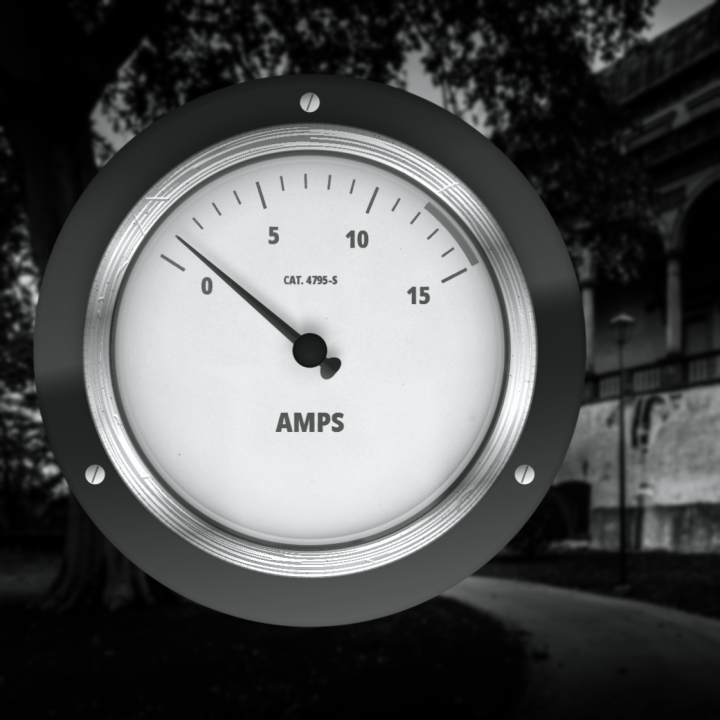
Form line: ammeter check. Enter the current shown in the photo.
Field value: 1 A
